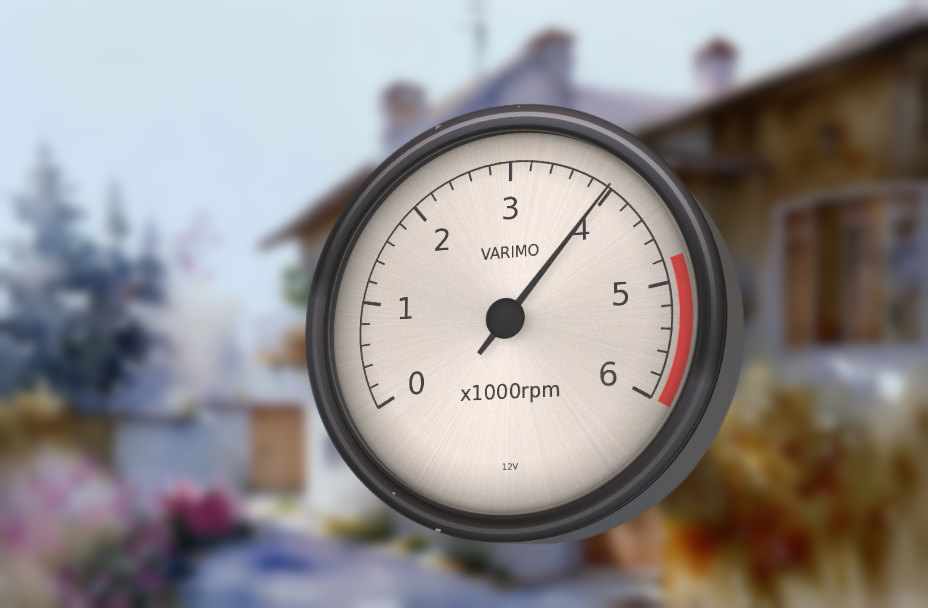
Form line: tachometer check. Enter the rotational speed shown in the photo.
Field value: 4000 rpm
